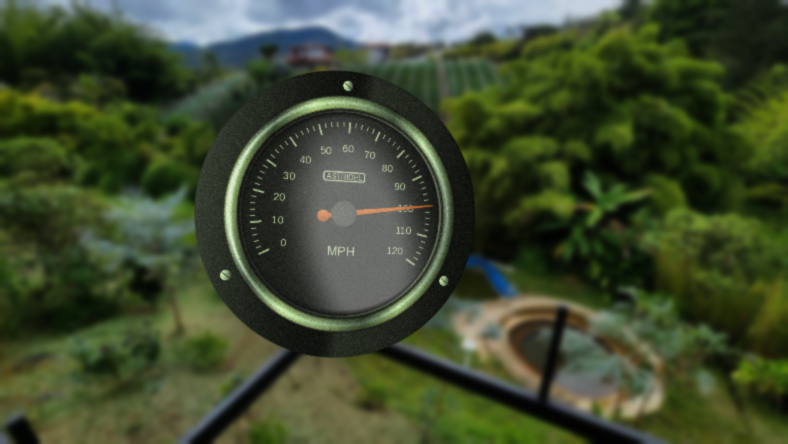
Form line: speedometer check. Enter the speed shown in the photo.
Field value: 100 mph
